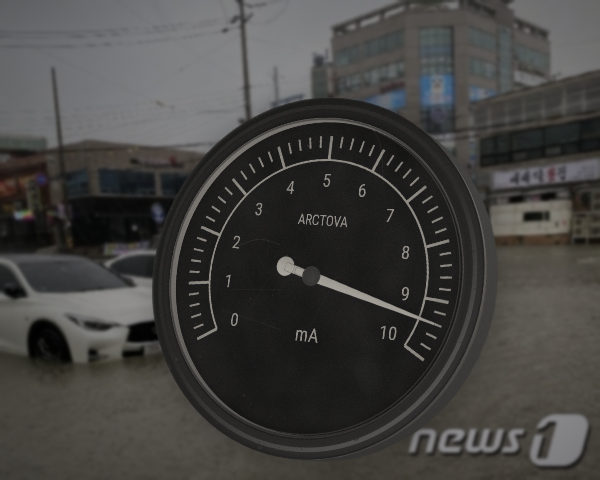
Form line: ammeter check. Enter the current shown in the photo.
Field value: 9.4 mA
